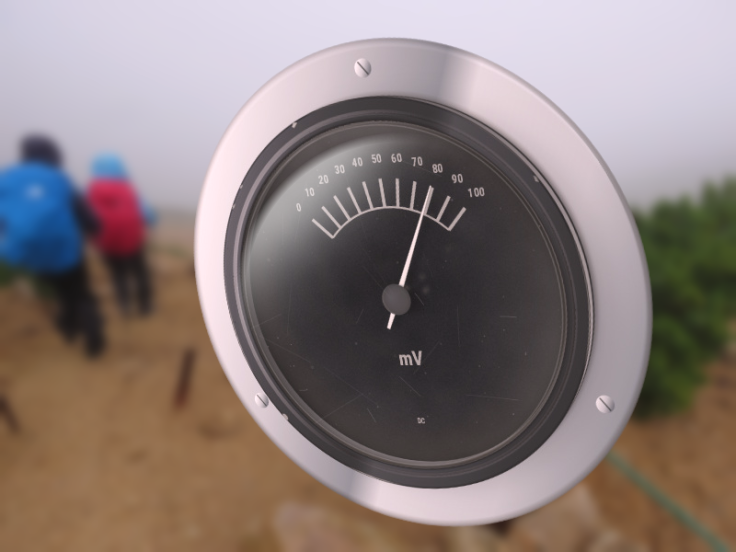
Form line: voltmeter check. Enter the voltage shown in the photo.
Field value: 80 mV
